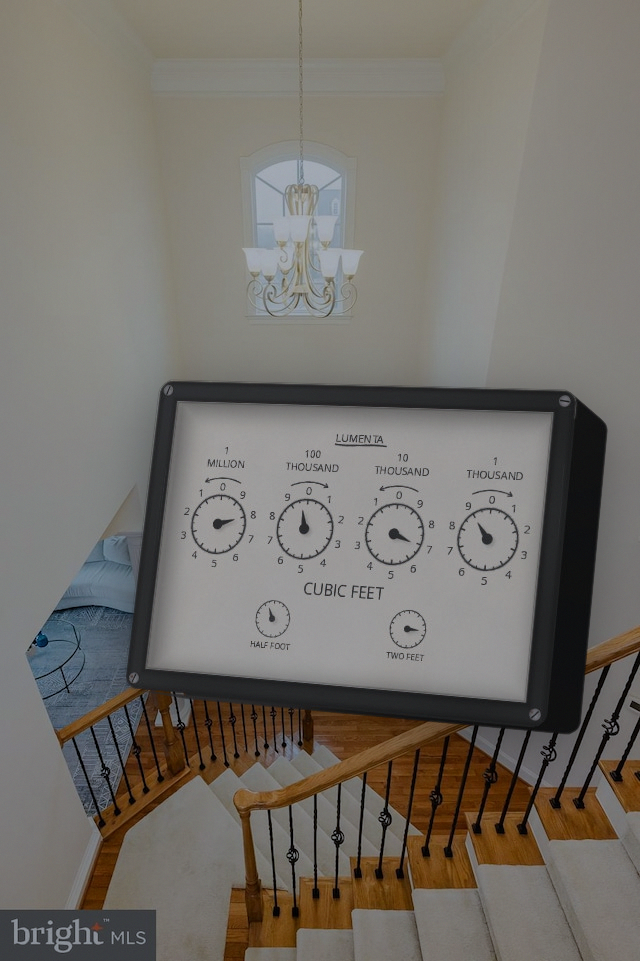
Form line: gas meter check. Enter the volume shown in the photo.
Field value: 796900 ft³
